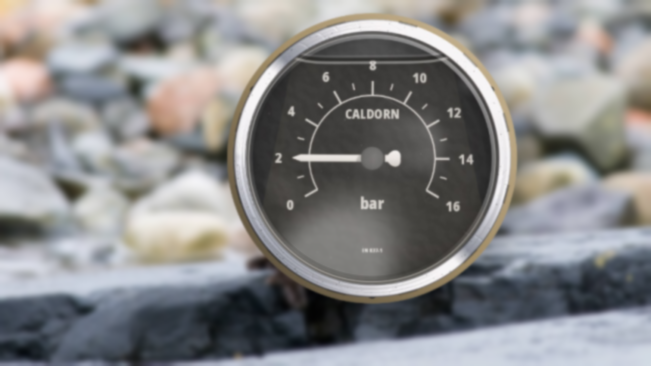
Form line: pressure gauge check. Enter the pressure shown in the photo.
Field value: 2 bar
